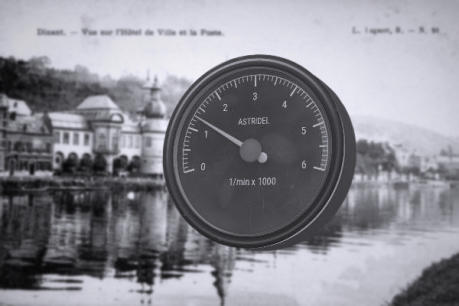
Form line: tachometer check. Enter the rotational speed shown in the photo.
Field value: 1300 rpm
